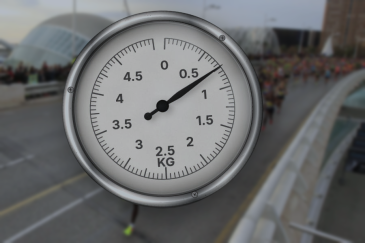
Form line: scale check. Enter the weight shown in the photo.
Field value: 0.75 kg
